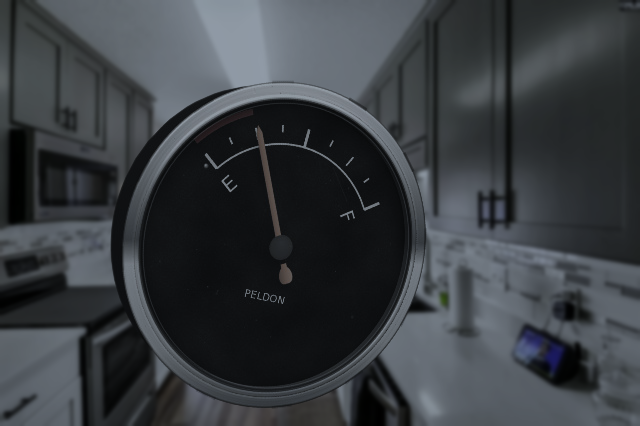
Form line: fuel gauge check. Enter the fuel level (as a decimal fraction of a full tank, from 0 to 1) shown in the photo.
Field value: 0.25
